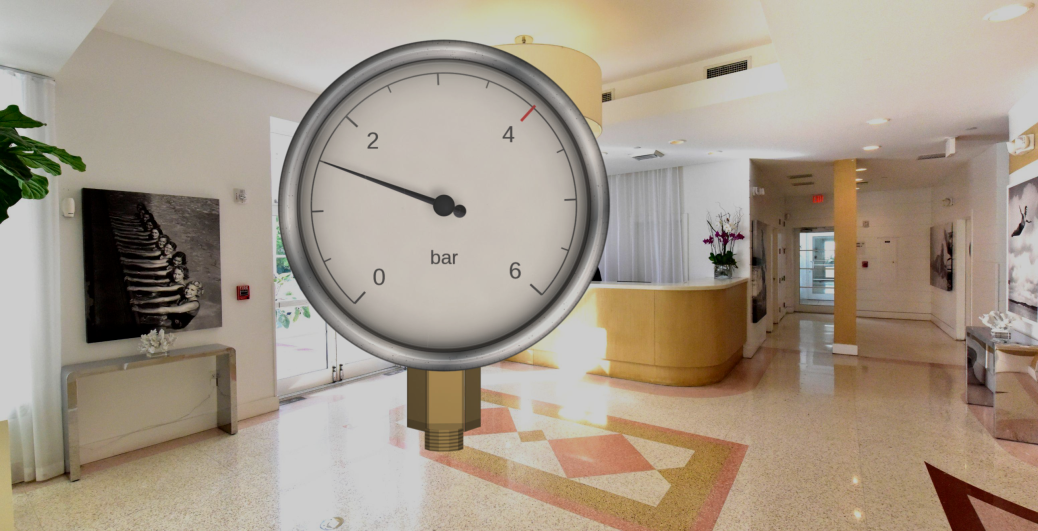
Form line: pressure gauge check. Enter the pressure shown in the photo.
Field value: 1.5 bar
